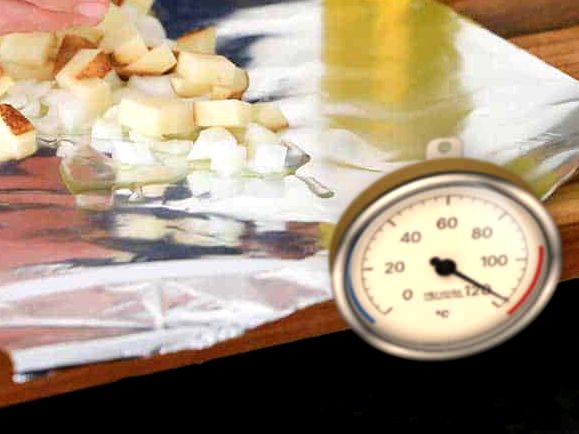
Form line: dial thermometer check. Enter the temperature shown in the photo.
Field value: 116 °C
